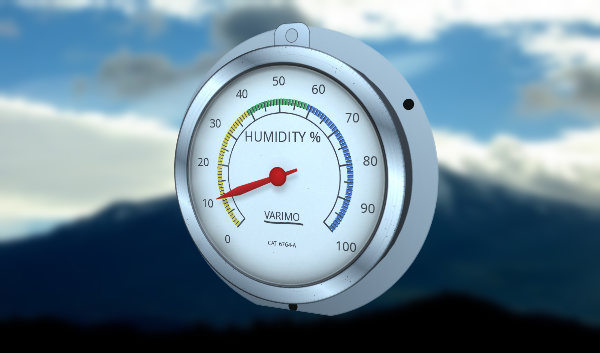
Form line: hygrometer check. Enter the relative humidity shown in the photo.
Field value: 10 %
